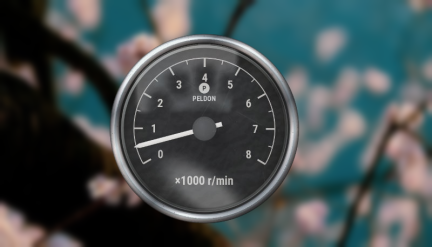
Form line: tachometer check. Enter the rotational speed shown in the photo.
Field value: 500 rpm
